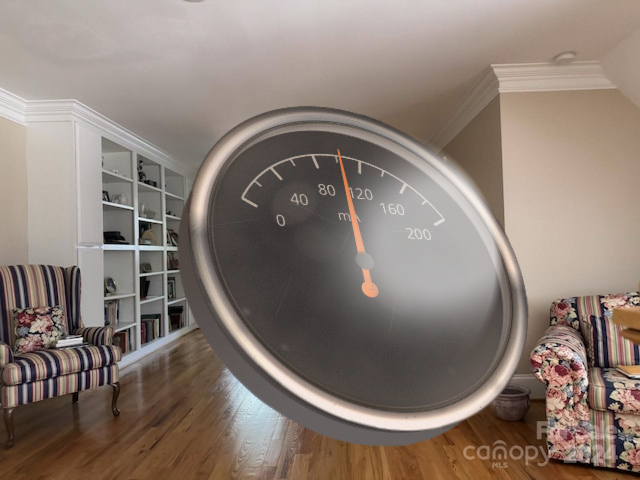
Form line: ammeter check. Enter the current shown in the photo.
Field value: 100 mA
